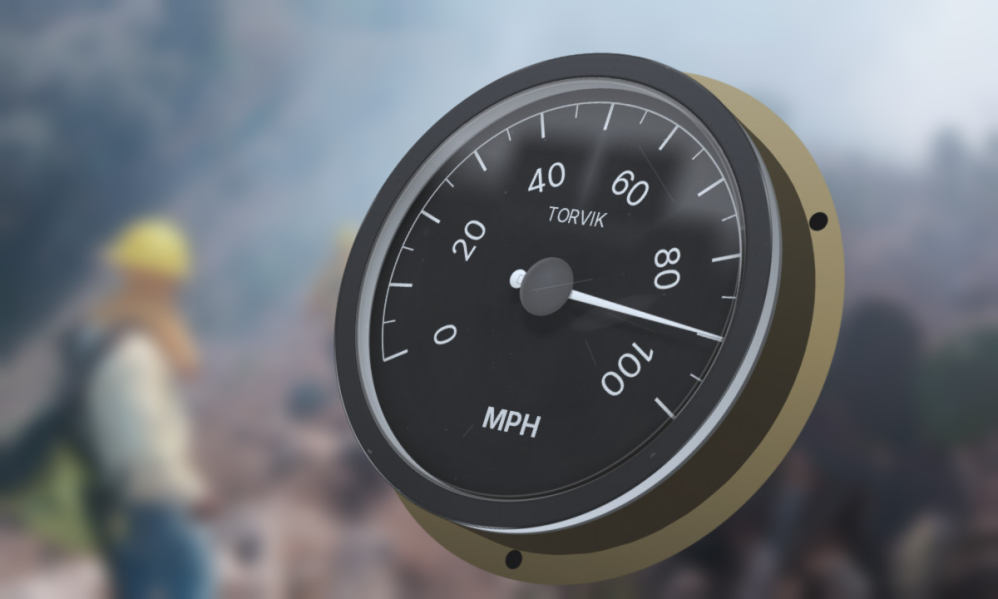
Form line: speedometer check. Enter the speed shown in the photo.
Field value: 90 mph
